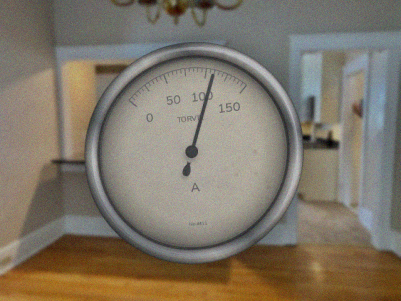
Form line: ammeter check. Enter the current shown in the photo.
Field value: 110 A
